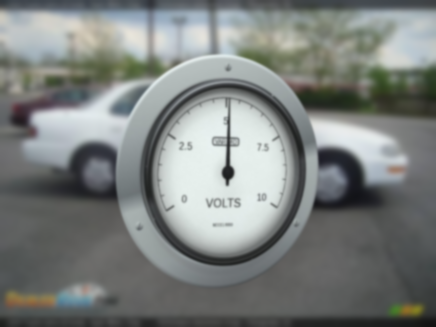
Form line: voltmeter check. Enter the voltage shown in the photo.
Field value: 5 V
